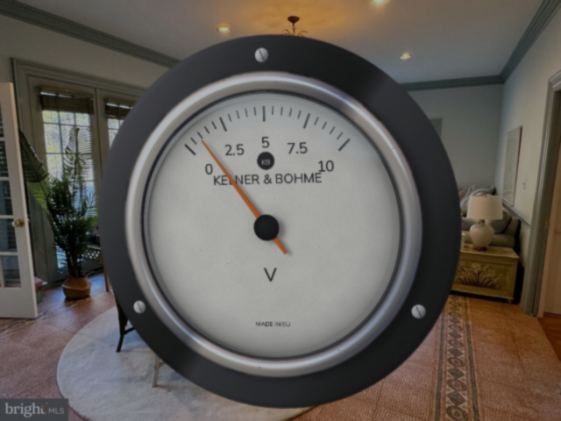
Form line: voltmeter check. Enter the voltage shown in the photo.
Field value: 1 V
